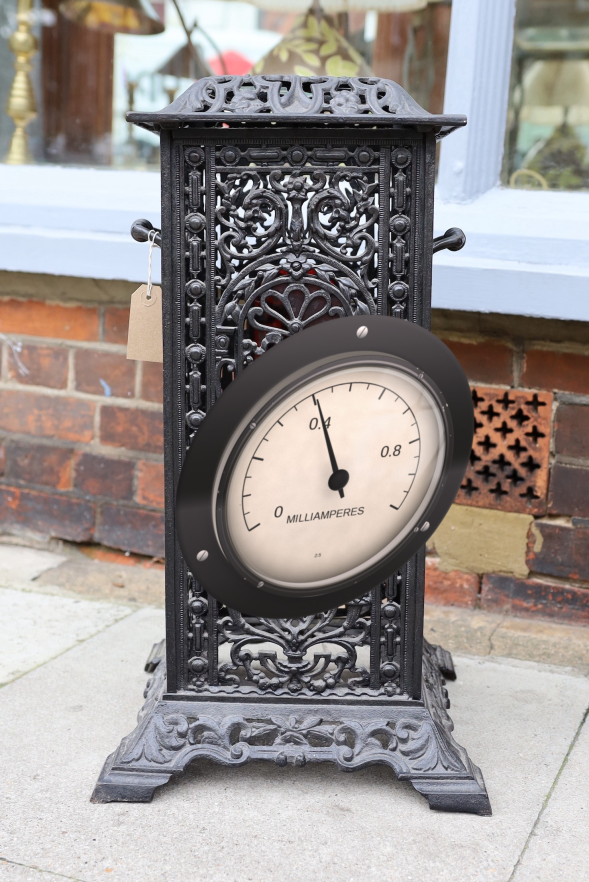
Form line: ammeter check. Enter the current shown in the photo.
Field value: 0.4 mA
